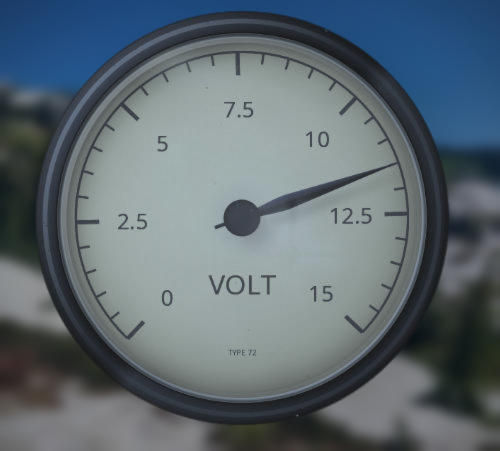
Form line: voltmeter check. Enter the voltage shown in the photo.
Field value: 11.5 V
